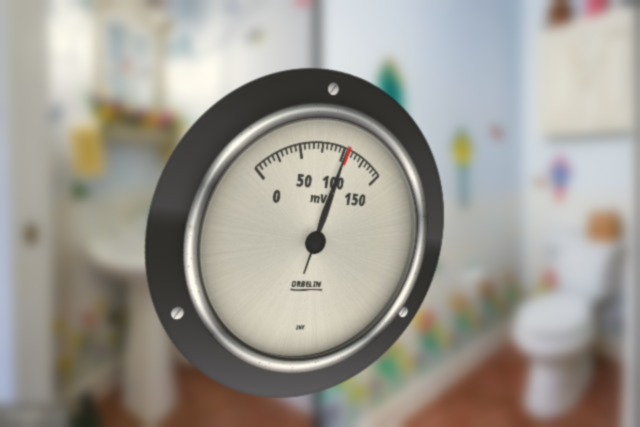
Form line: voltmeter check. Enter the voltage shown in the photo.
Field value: 100 mV
